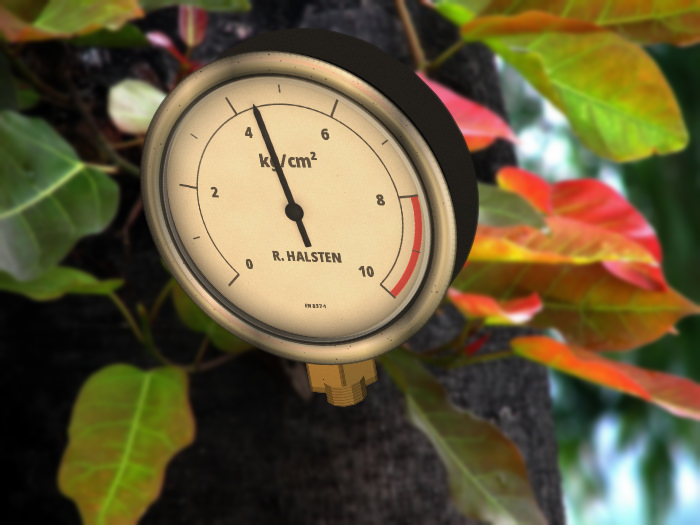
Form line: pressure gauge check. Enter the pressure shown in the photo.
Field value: 4.5 kg/cm²
